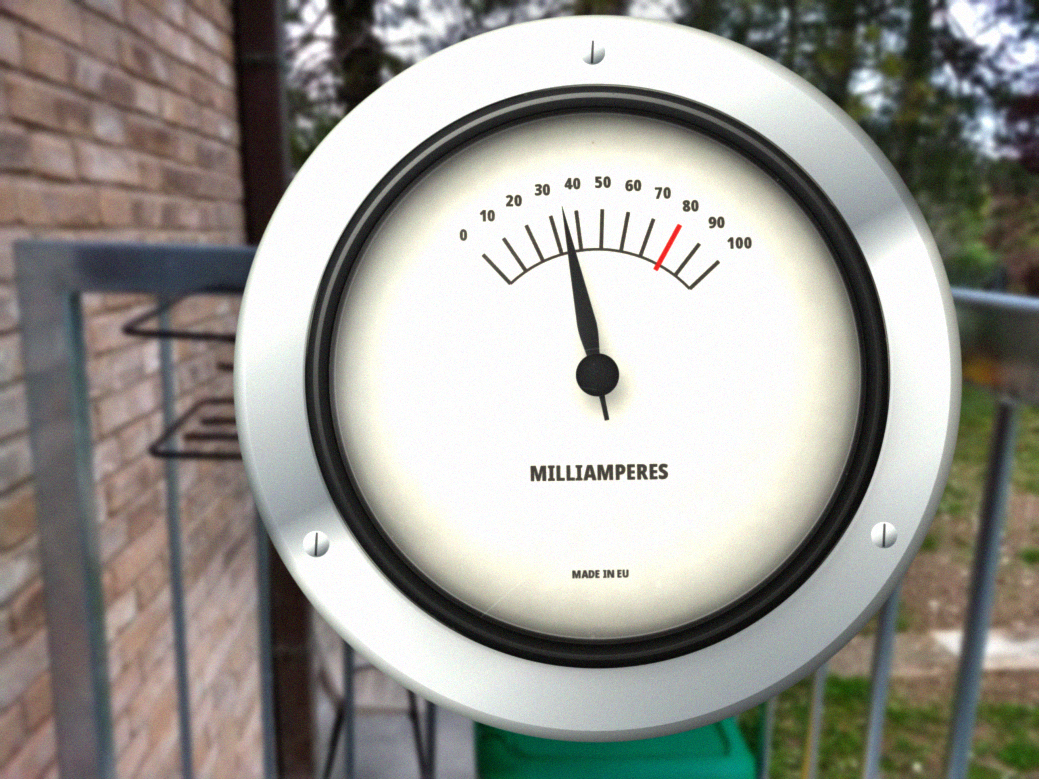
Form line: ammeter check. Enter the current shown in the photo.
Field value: 35 mA
